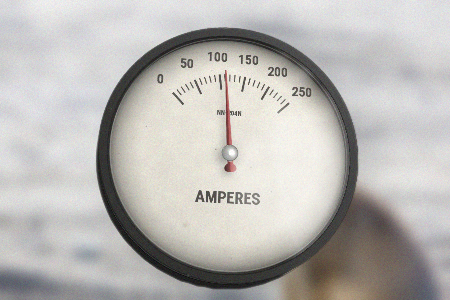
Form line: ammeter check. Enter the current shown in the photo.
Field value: 110 A
